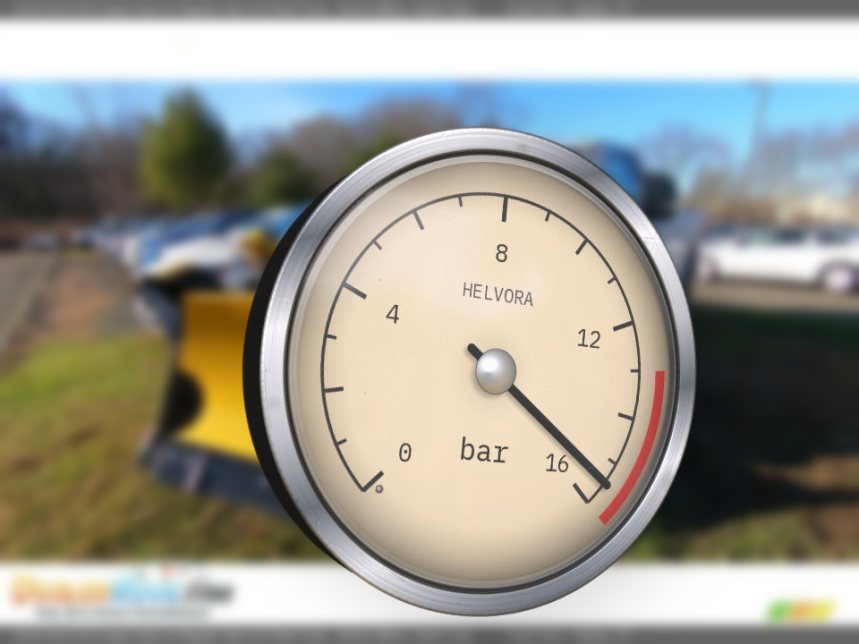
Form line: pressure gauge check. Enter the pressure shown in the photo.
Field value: 15.5 bar
